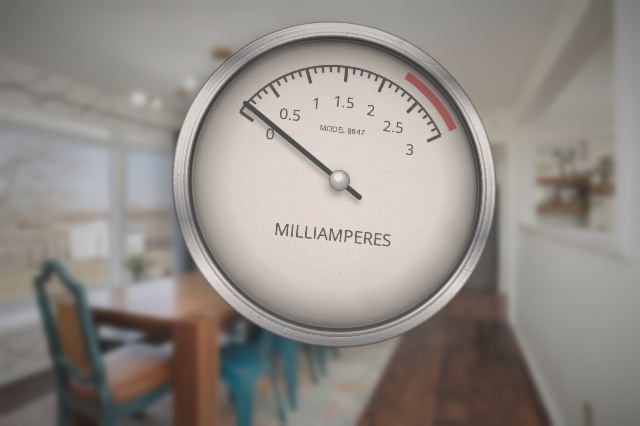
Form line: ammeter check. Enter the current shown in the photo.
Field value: 0.1 mA
